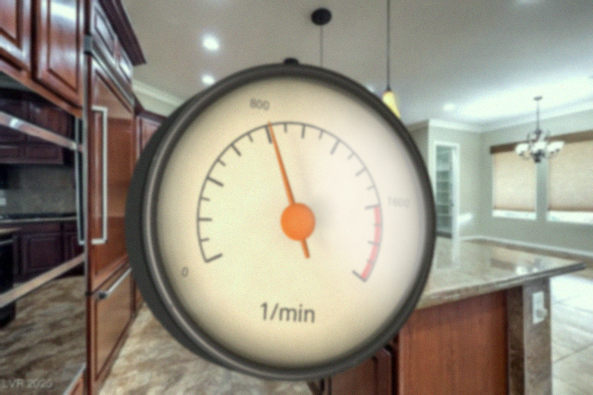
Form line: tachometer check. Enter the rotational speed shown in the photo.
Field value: 800 rpm
